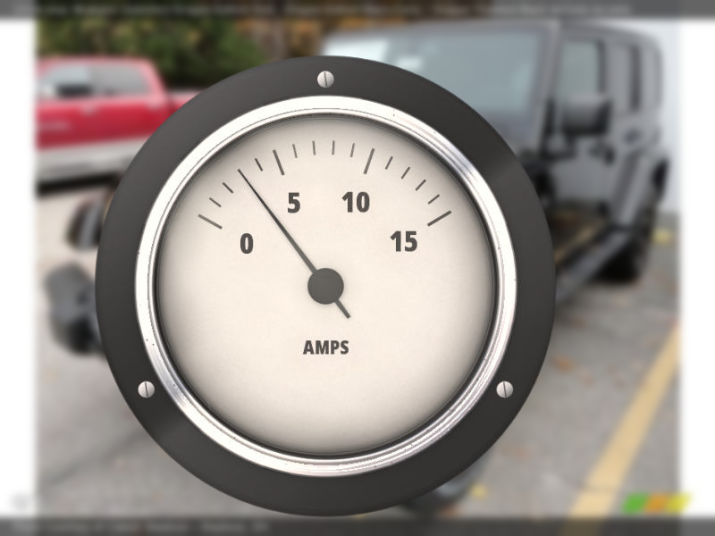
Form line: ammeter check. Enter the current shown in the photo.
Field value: 3 A
